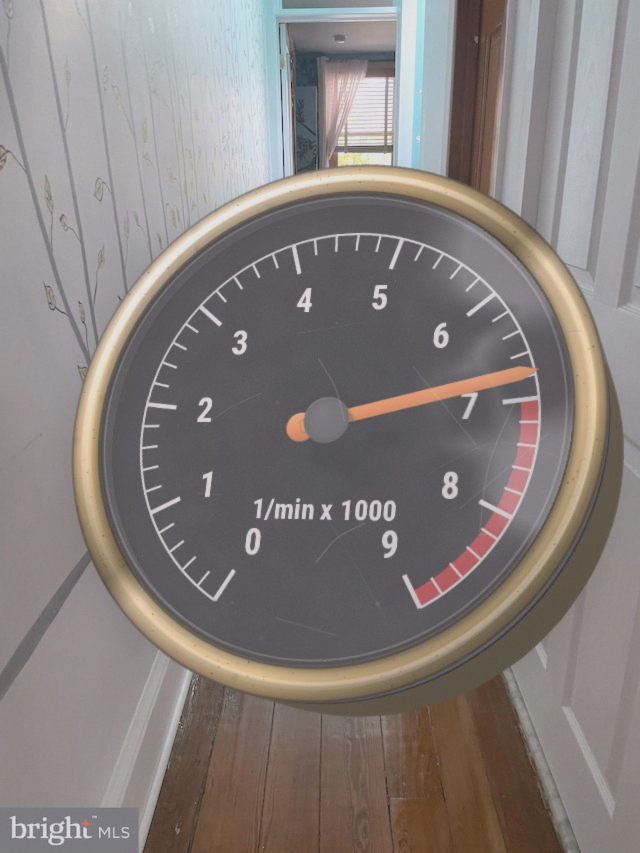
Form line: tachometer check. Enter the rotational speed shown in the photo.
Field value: 6800 rpm
